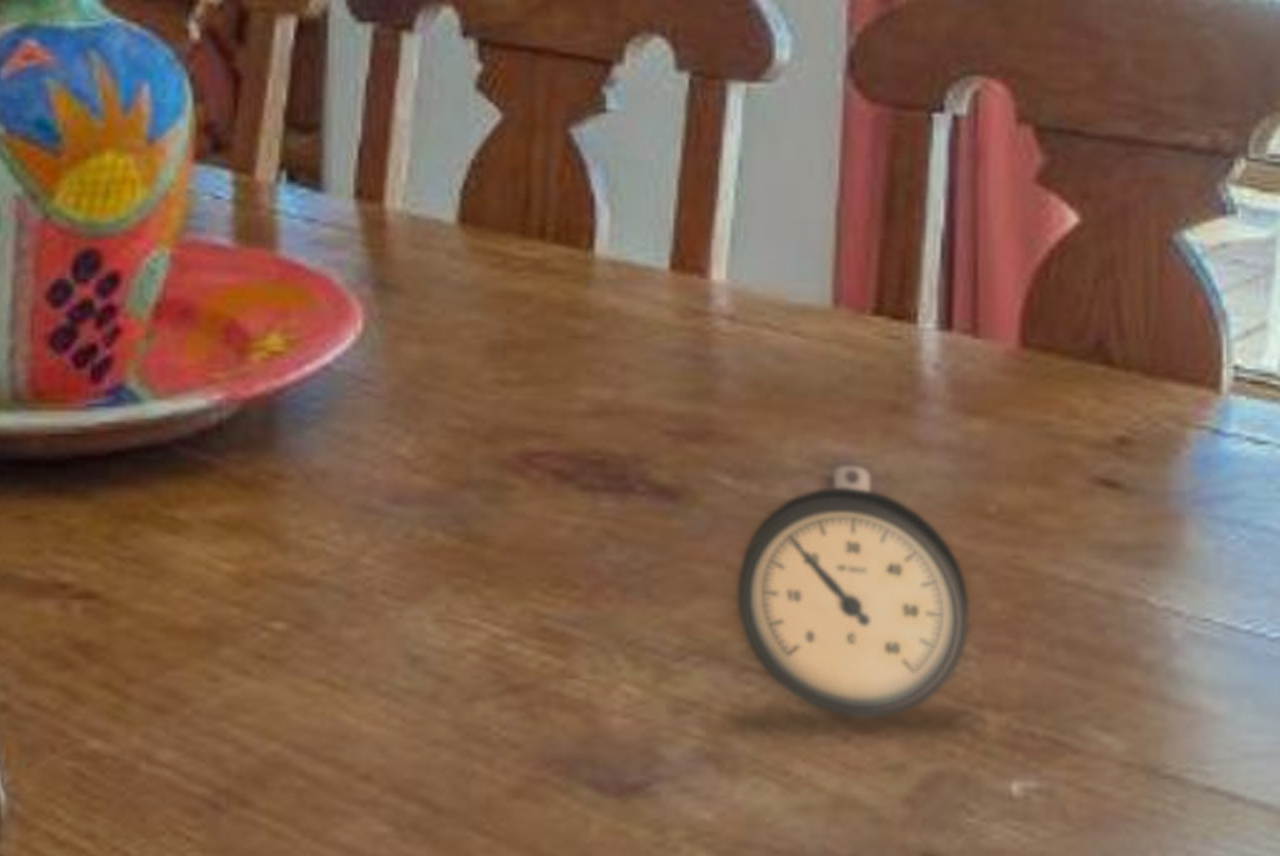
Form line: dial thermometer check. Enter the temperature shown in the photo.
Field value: 20 °C
